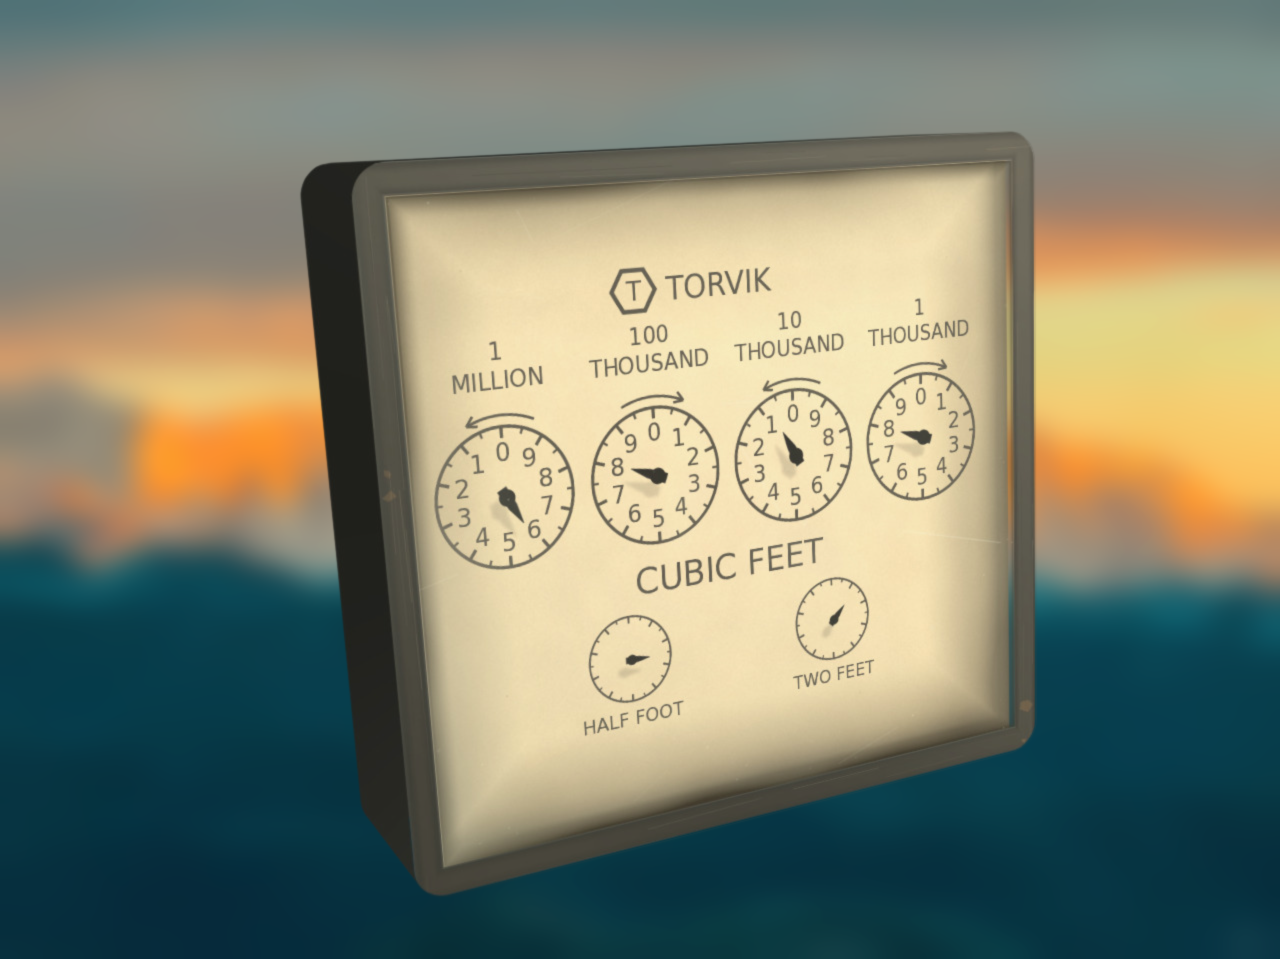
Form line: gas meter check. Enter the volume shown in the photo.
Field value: 580800 ft³
